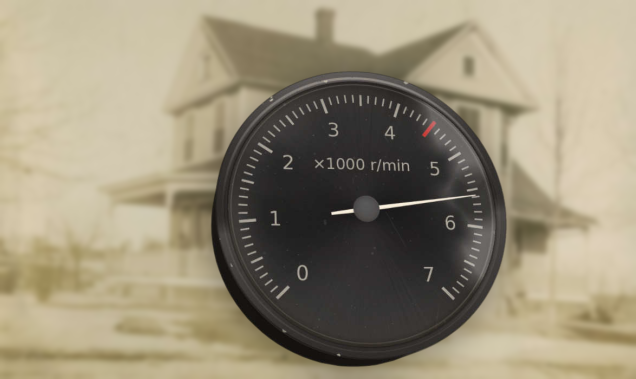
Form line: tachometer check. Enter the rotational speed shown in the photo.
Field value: 5600 rpm
